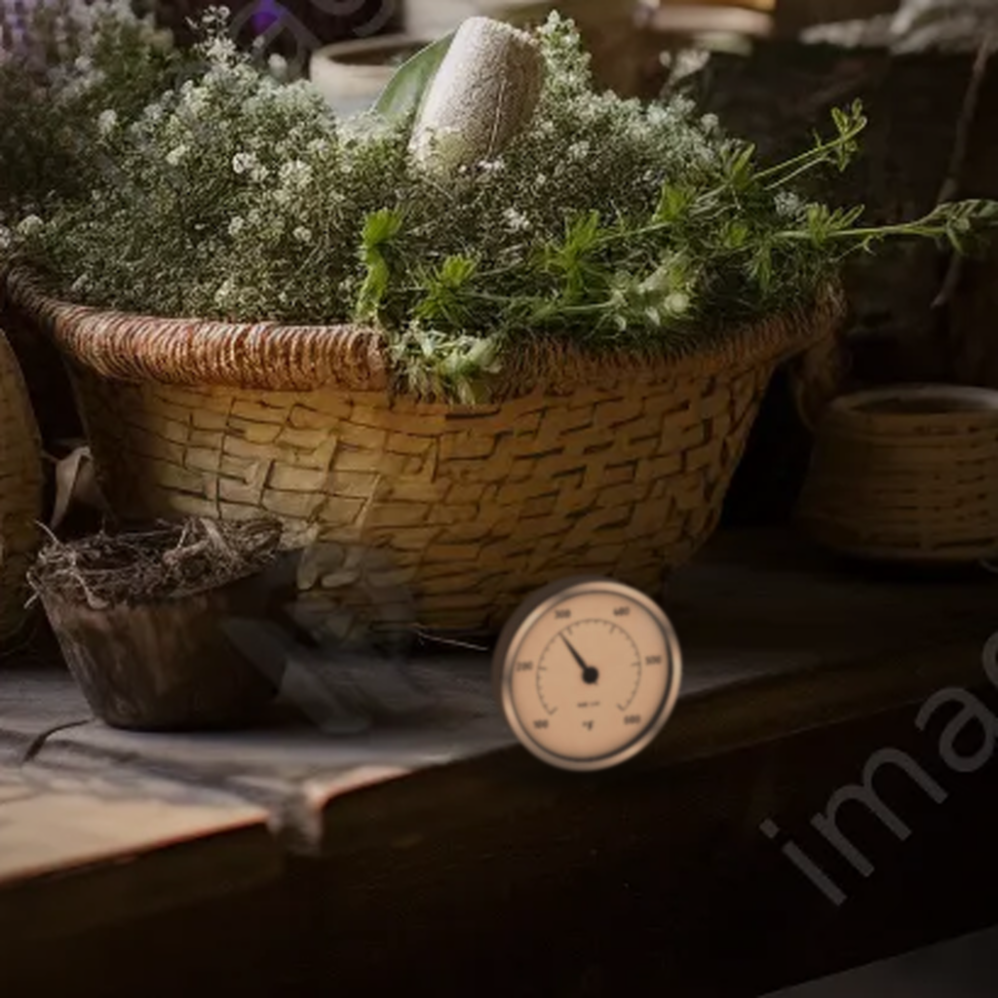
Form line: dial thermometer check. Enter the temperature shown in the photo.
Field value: 280 °F
